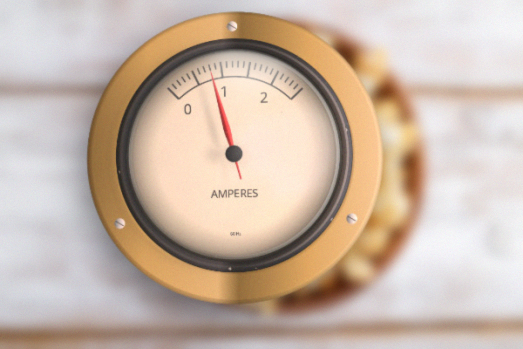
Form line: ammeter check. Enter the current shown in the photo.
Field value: 0.8 A
